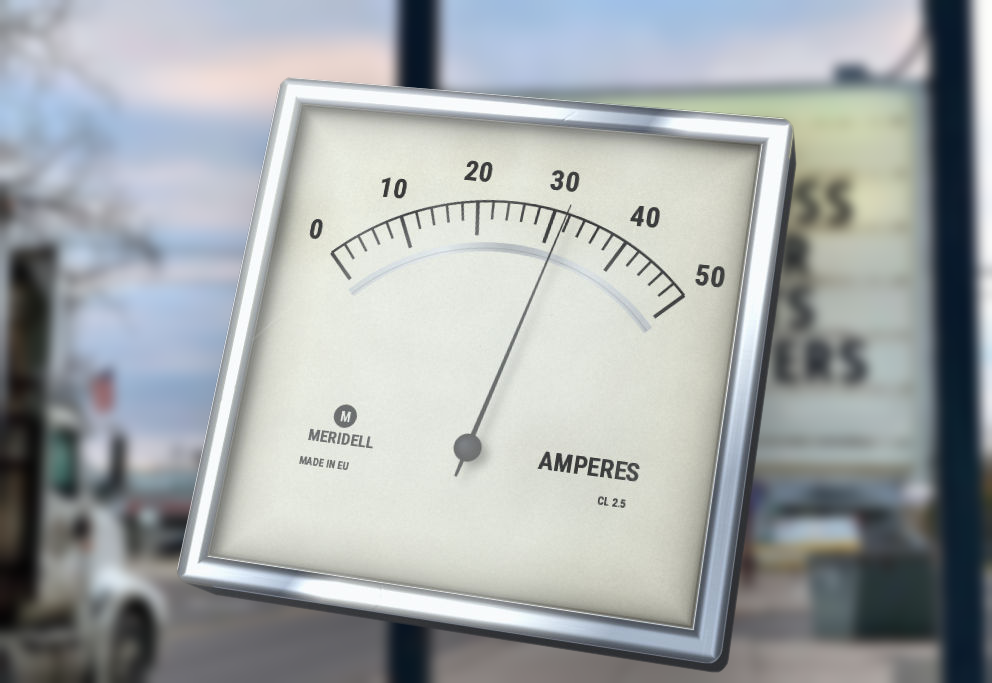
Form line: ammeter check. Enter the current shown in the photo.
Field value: 32 A
